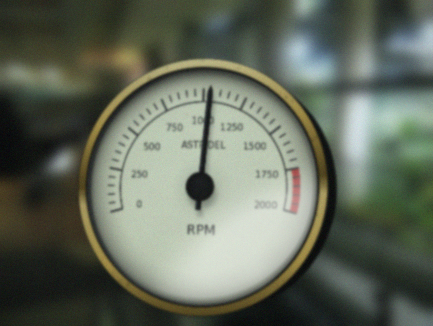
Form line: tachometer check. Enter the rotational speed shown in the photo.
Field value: 1050 rpm
